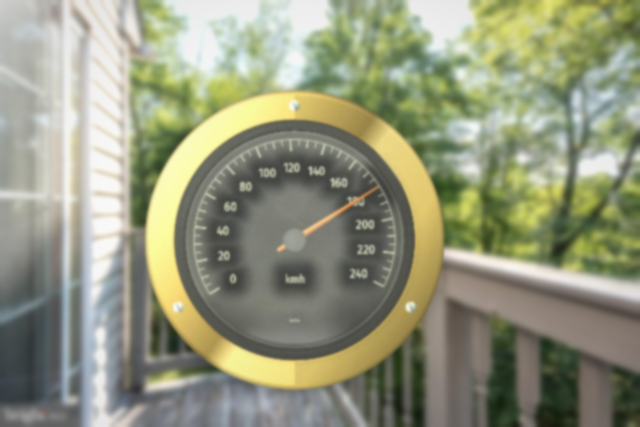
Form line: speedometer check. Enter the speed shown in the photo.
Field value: 180 km/h
